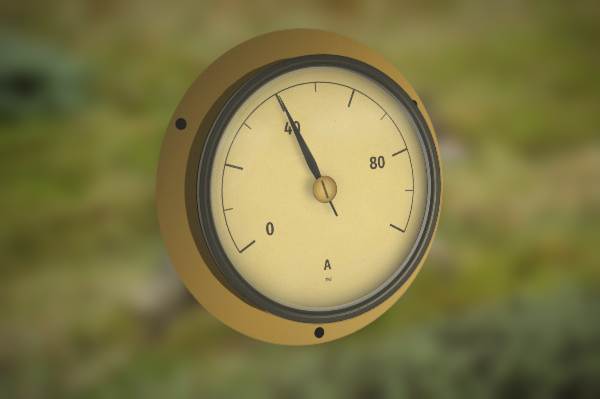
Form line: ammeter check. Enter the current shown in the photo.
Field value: 40 A
